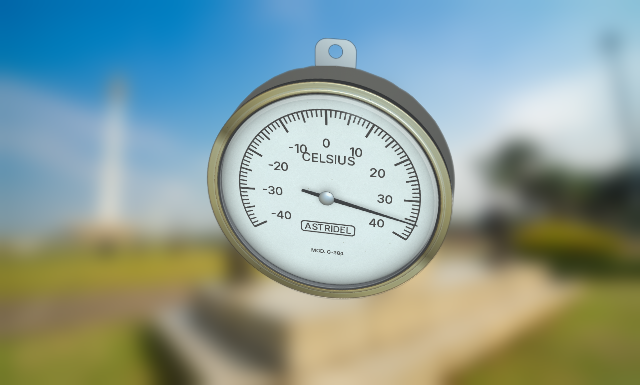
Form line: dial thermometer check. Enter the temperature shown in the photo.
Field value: 35 °C
